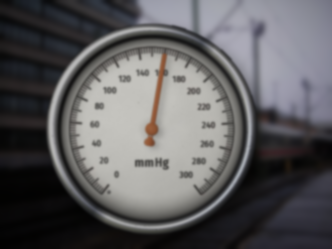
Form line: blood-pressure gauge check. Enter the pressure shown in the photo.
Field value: 160 mmHg
